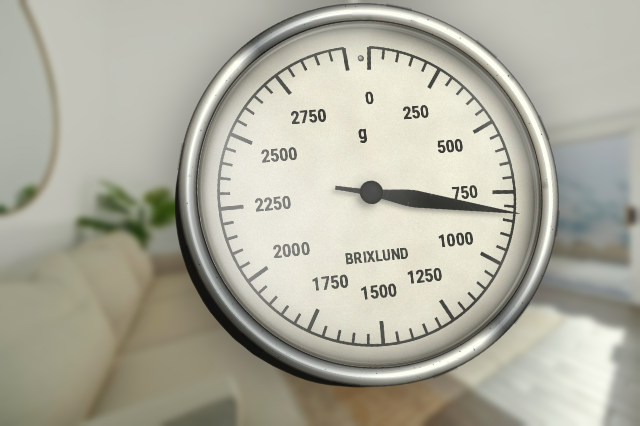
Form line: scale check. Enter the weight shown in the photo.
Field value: 825 g
